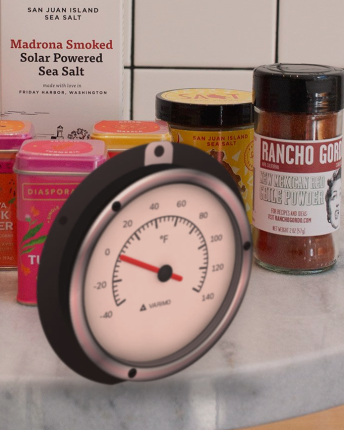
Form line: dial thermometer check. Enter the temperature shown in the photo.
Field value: 0 °F
